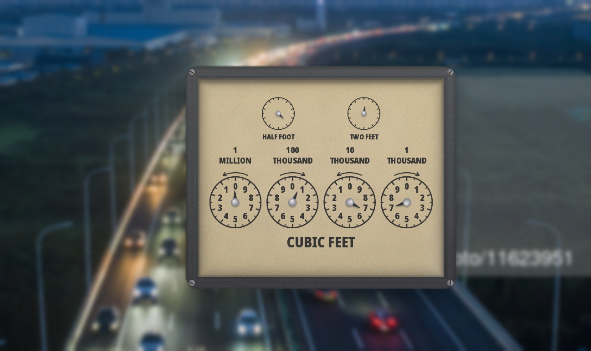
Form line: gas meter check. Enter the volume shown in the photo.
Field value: 6700 ft³
